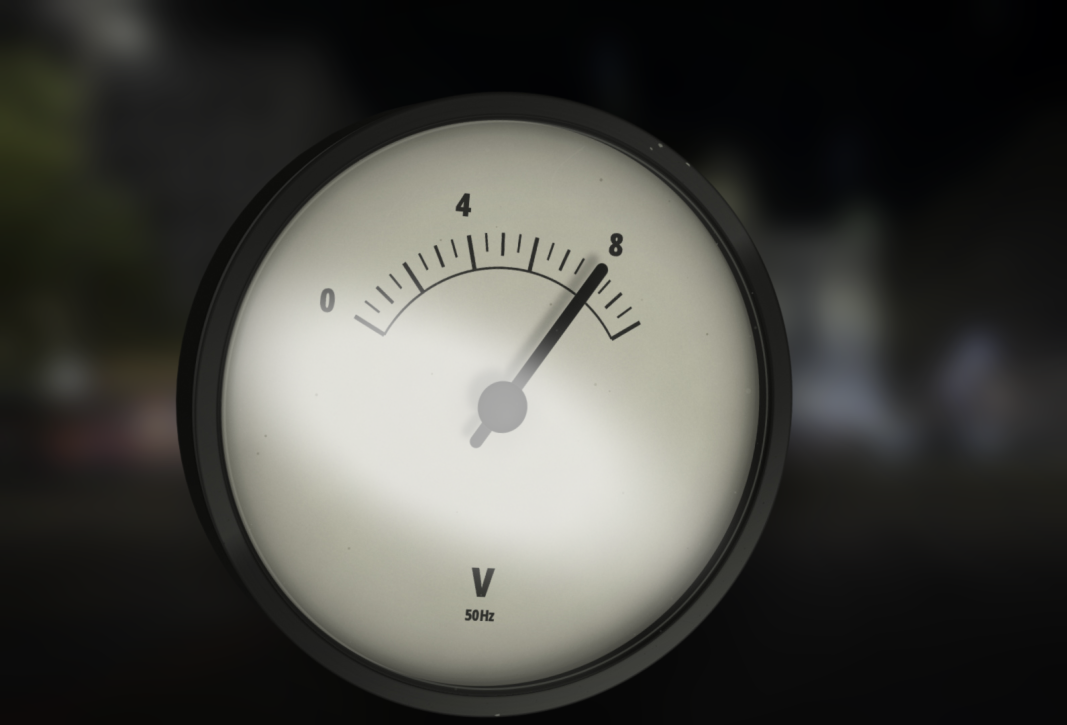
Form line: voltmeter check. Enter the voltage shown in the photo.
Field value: 8 V
